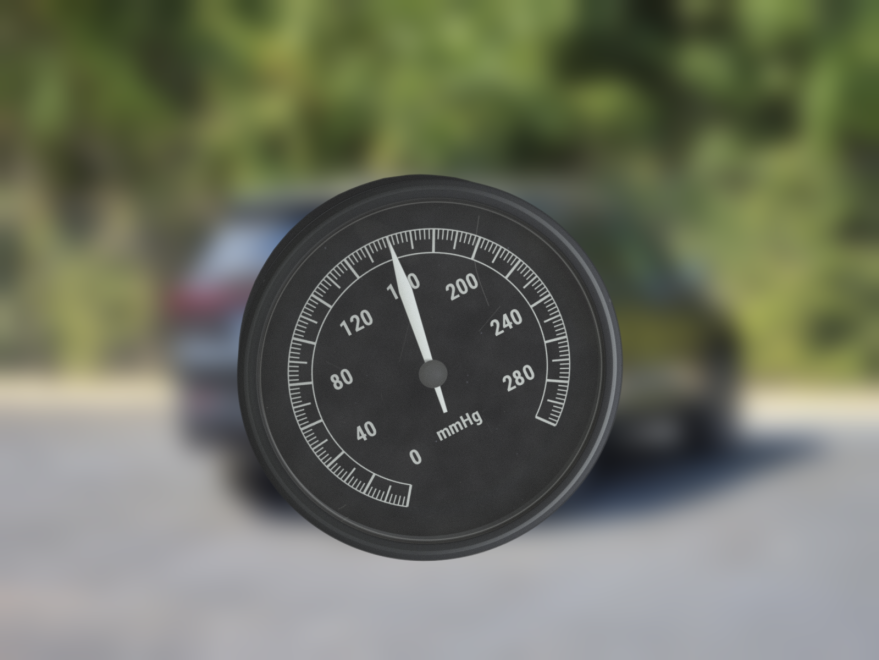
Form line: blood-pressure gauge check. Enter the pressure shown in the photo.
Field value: 160 mmHg
